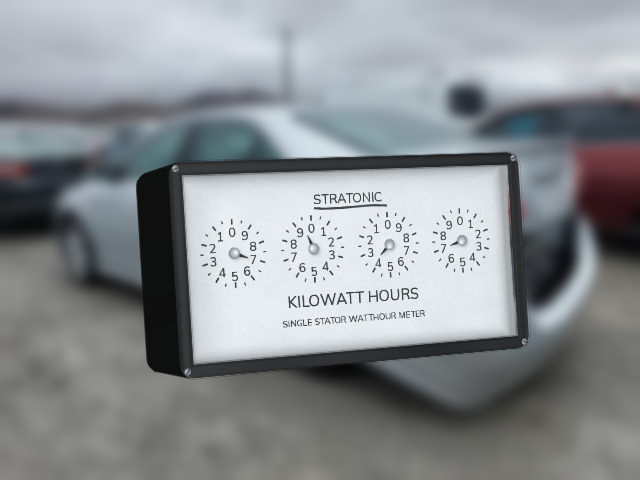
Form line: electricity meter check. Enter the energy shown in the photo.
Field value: 6937 kWh
